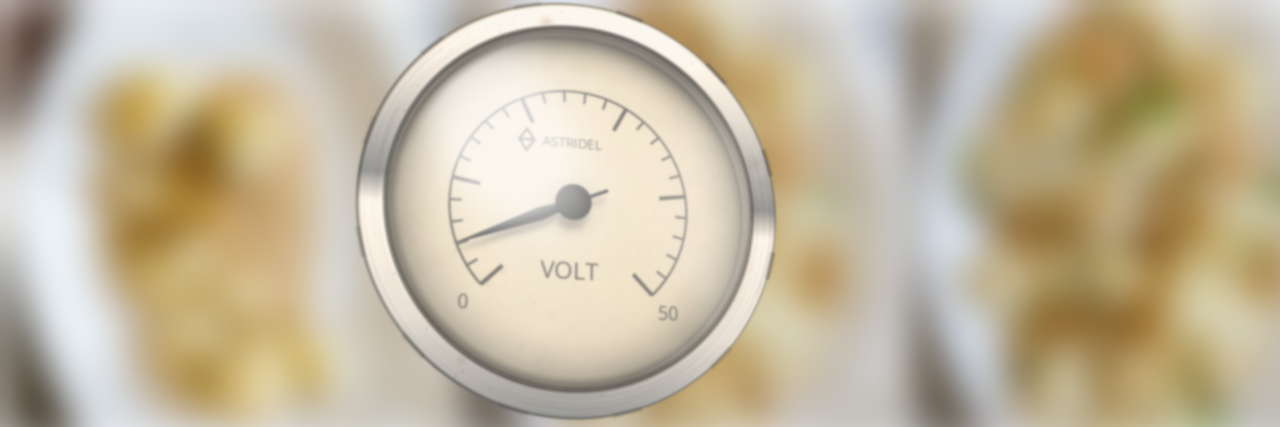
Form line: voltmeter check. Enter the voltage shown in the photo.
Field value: 4 V
